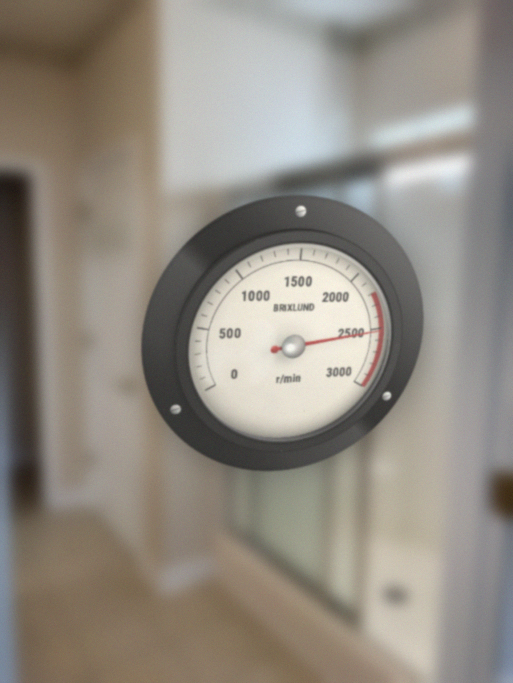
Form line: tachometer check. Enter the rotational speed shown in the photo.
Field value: 2500 rpm
